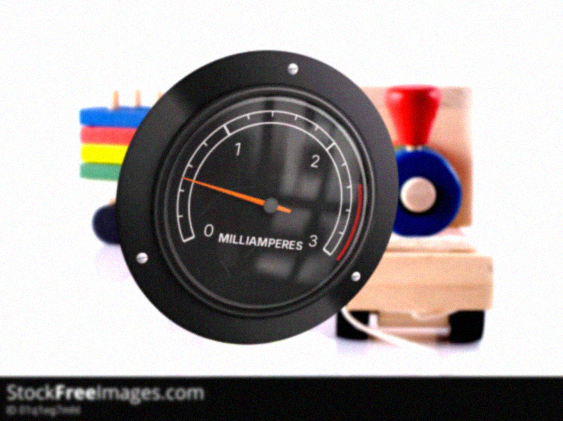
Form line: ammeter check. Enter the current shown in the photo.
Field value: 0.5 mA
